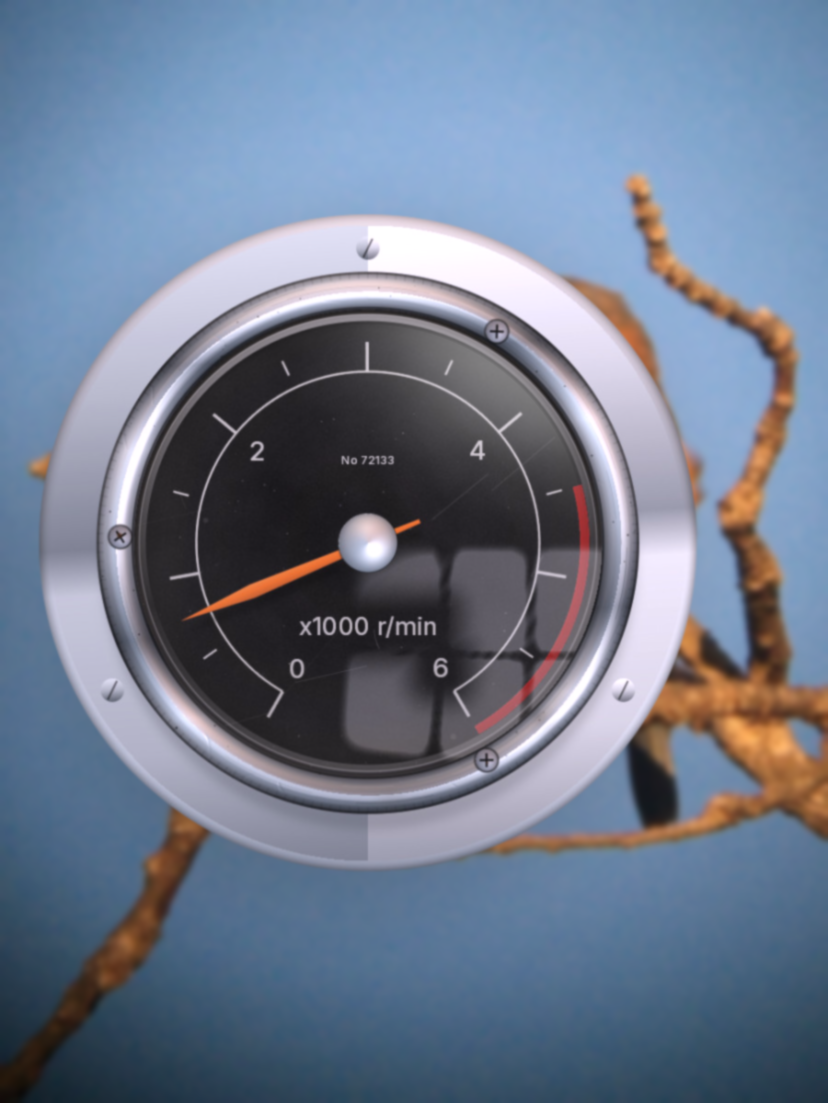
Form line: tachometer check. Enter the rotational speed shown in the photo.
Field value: 750 rpm
